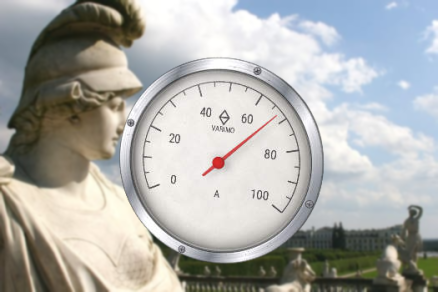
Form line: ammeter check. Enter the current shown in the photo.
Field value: 67.5 A
